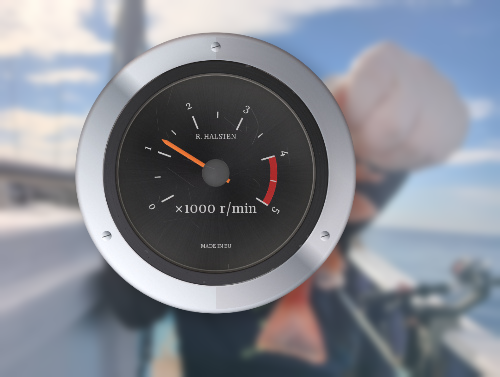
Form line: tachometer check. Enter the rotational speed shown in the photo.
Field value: 1250 rpm
